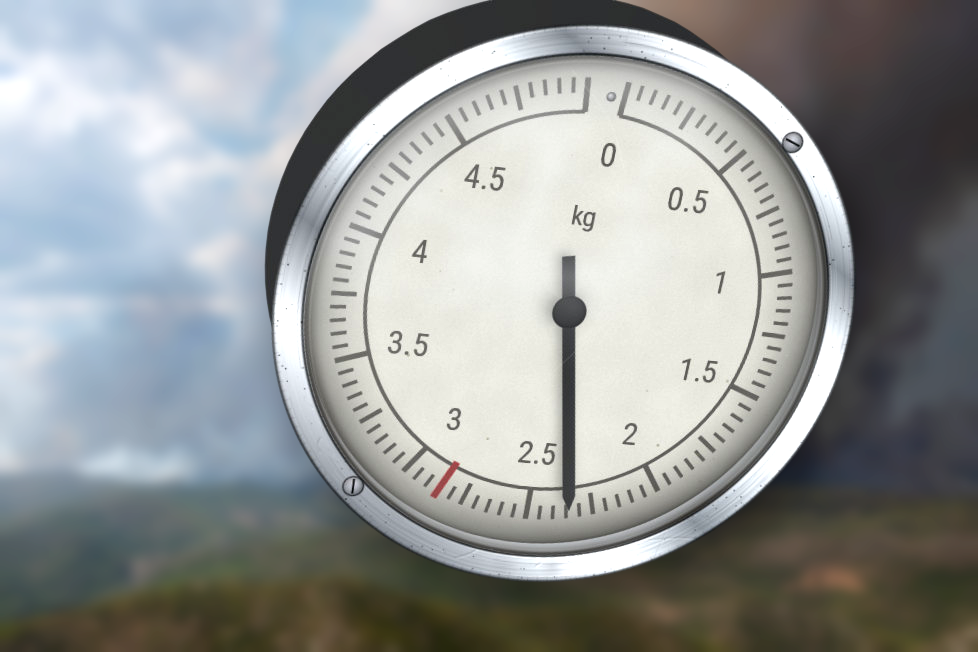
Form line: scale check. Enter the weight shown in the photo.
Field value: 2.35 kg
